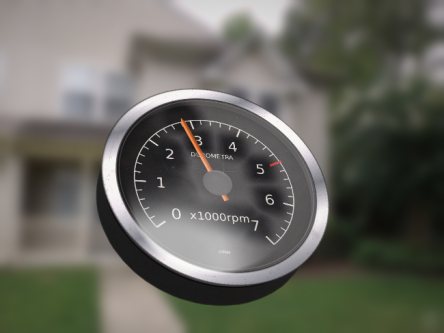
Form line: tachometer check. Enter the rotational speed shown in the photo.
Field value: 2800 rpm
